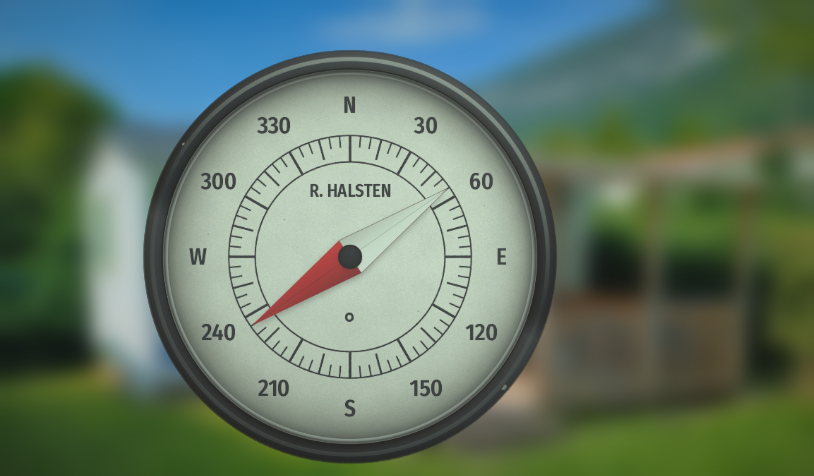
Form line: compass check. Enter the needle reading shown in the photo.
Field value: 235 °
